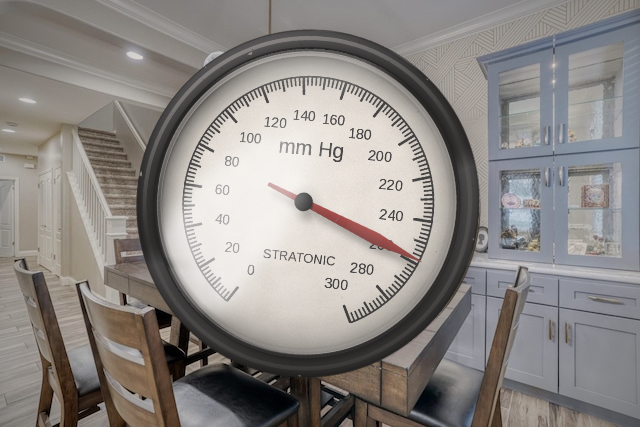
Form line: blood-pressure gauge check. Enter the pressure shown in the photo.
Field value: 258 mmHg
